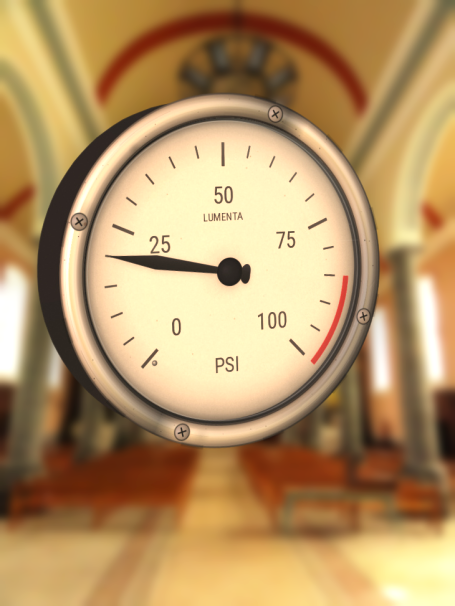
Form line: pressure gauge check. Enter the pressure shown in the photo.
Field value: 20 psi
